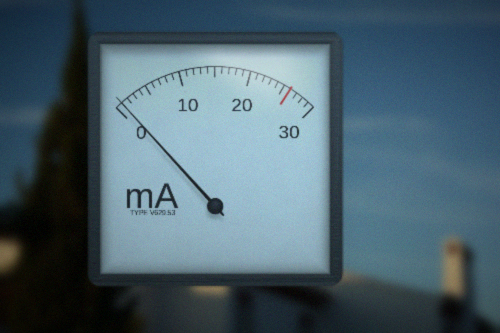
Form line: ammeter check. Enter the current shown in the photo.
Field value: 1 mA
